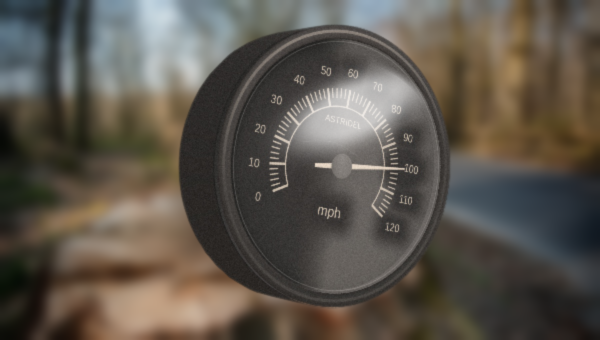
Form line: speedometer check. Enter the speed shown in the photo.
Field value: 100 mph
